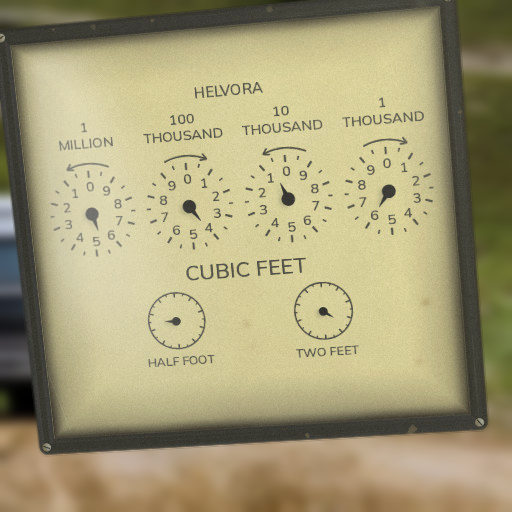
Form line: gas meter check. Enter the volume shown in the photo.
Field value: 540600 ft³
